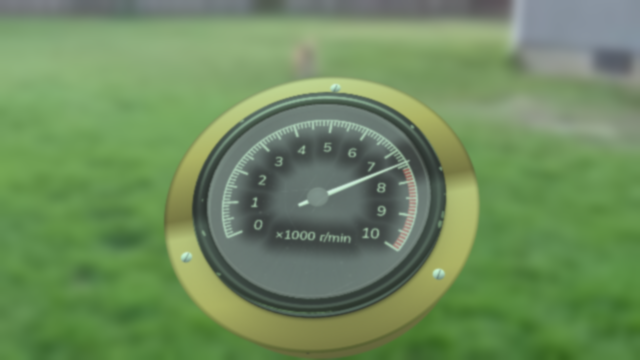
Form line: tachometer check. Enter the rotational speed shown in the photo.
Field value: 7500 rpm
